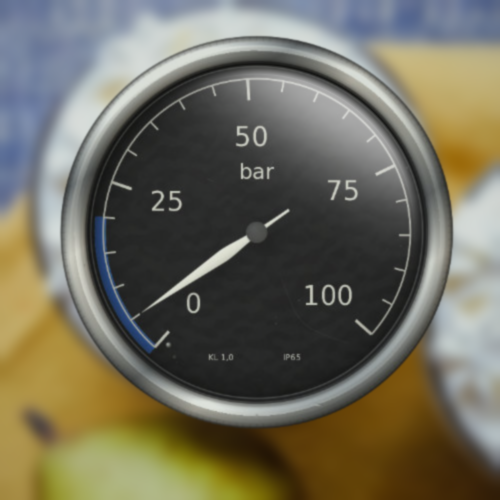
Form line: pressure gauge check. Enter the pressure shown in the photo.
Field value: 5 bar
